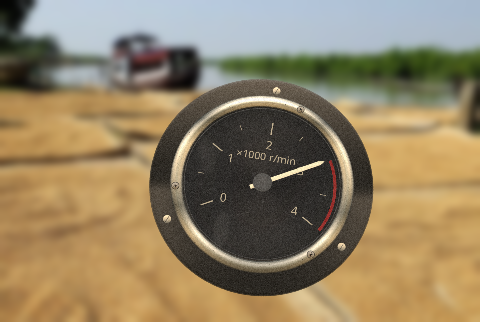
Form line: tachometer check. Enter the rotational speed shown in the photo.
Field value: 3000 rpm
